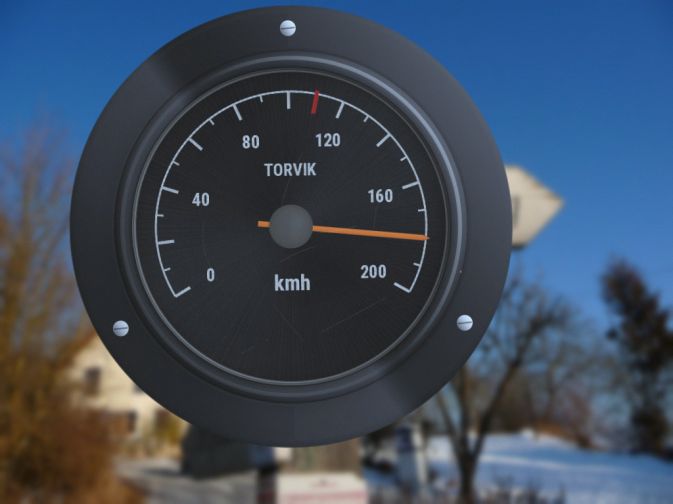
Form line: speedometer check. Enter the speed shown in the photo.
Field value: 180 km/h
